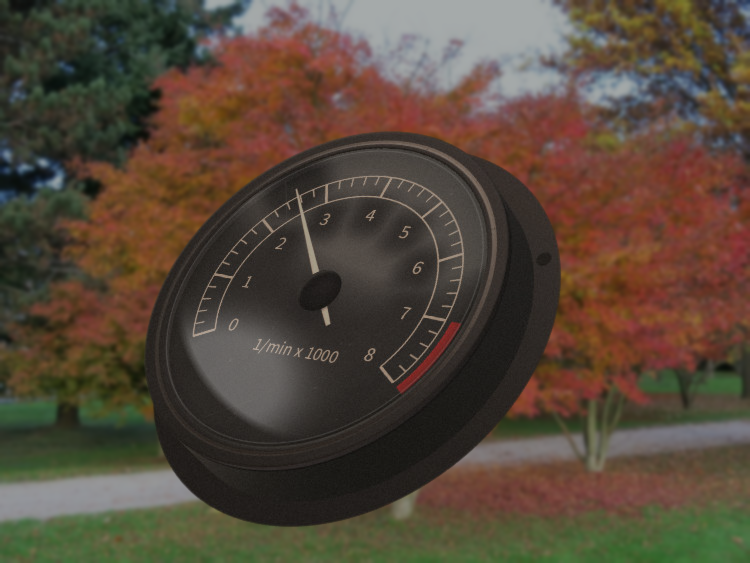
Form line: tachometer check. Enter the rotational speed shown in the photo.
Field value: 2600 rpm
